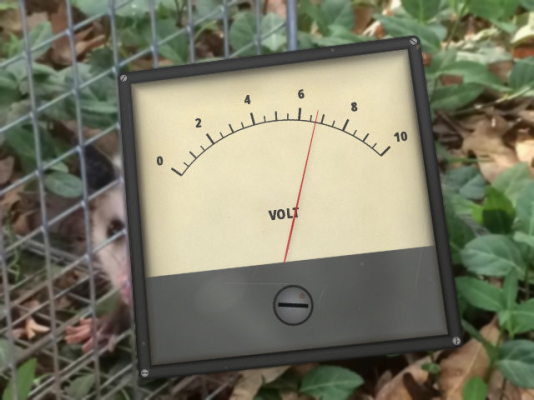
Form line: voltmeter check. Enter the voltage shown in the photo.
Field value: 6.75 V
